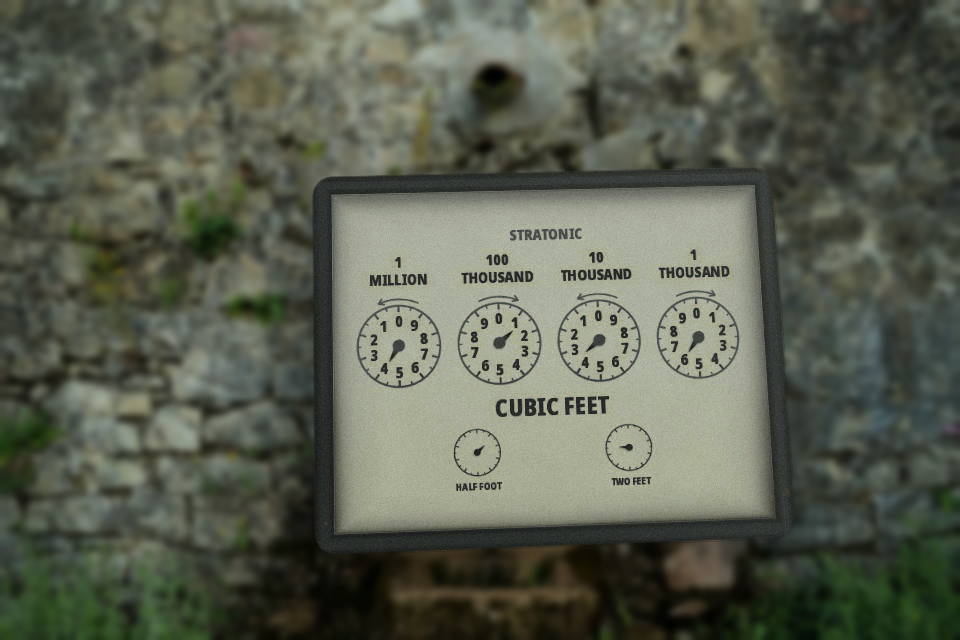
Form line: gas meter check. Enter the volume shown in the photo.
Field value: 413600 ft³
